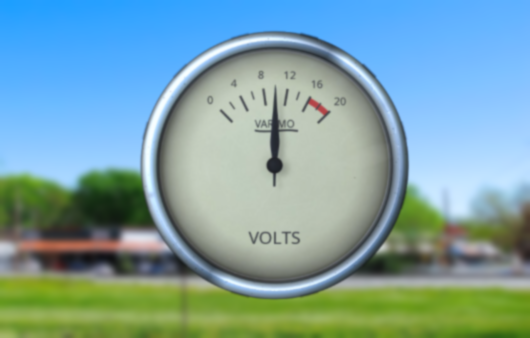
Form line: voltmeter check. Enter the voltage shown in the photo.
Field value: 10 V
